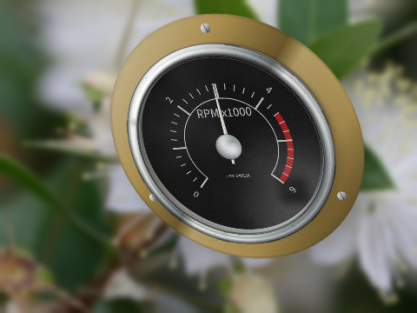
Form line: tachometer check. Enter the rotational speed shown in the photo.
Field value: 3000 rpm
